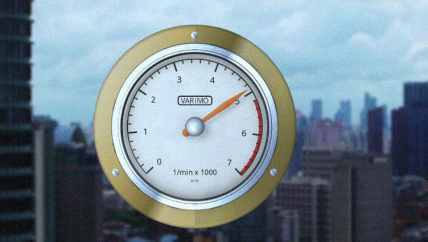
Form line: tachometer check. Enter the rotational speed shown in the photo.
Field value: 4900 rpm
